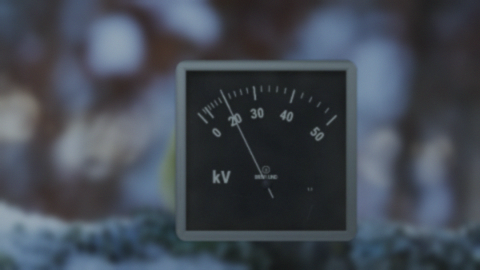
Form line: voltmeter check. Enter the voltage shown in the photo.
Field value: 20 kV
